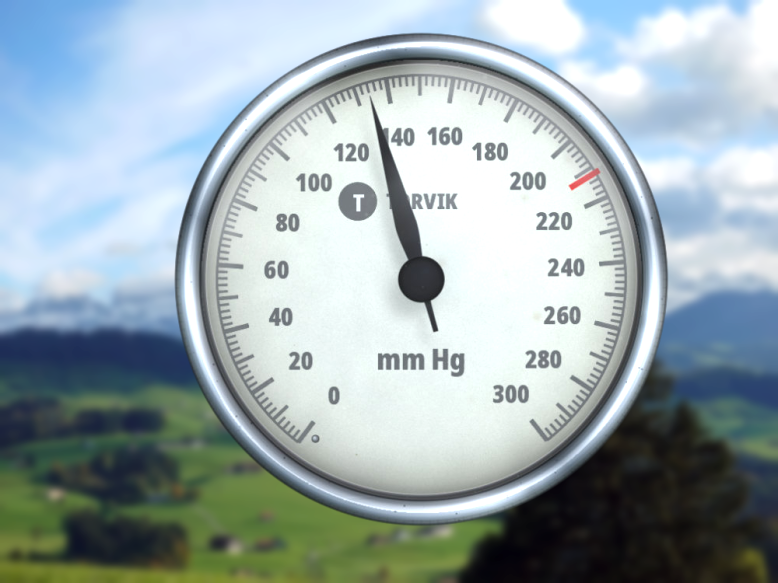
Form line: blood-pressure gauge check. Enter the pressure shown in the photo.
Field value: 134 mmHg
